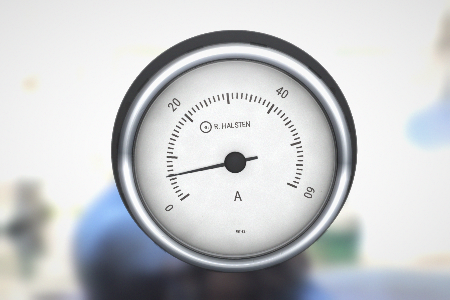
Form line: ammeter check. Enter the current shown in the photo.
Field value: 6 A
